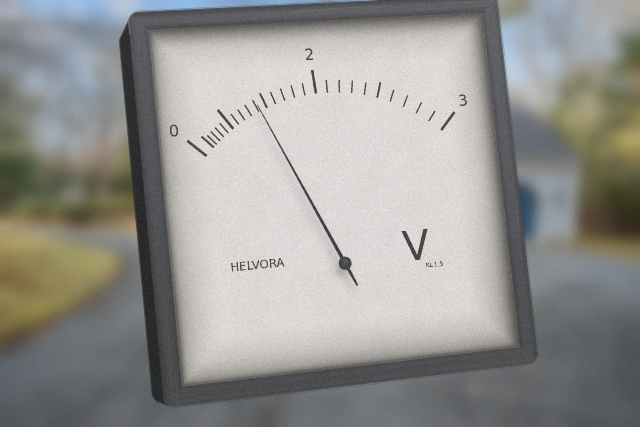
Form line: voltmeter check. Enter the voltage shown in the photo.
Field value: 1.4 V
